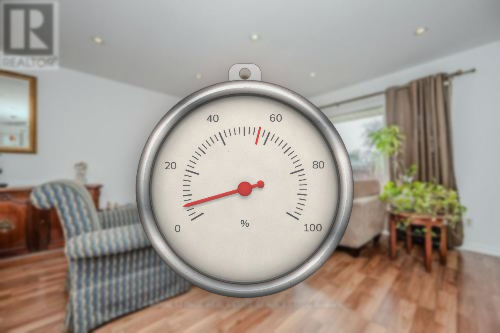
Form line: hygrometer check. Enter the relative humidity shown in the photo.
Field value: 6 %
